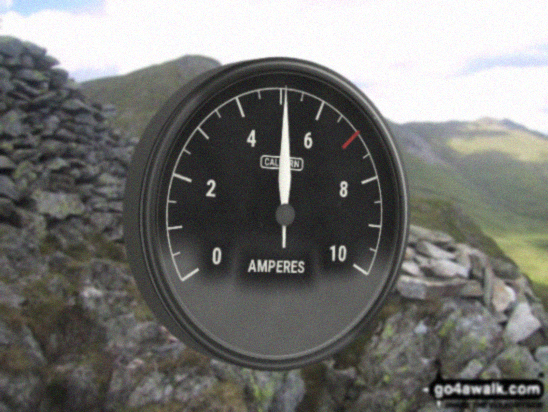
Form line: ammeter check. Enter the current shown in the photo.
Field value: 5 A
